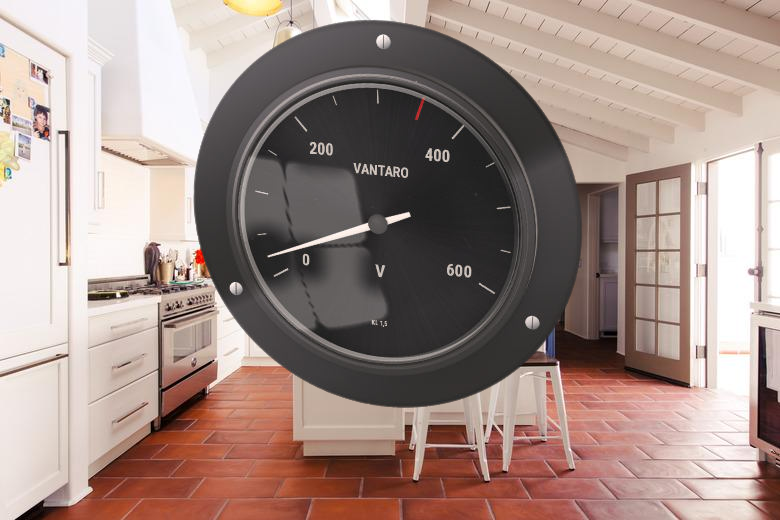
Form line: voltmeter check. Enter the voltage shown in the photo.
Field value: 25 V
